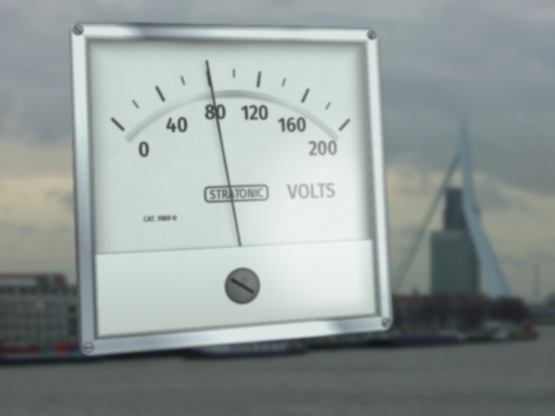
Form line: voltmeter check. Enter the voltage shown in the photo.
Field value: 80 V
